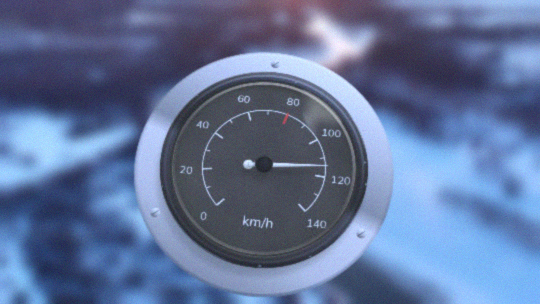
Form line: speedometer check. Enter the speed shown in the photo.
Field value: 115 km/h
